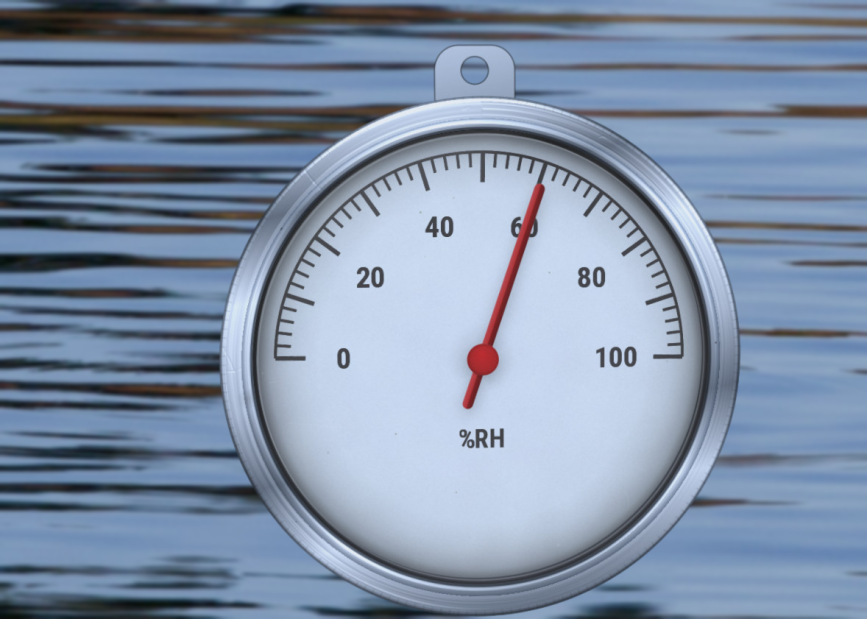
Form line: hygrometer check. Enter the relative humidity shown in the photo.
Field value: 60 %
